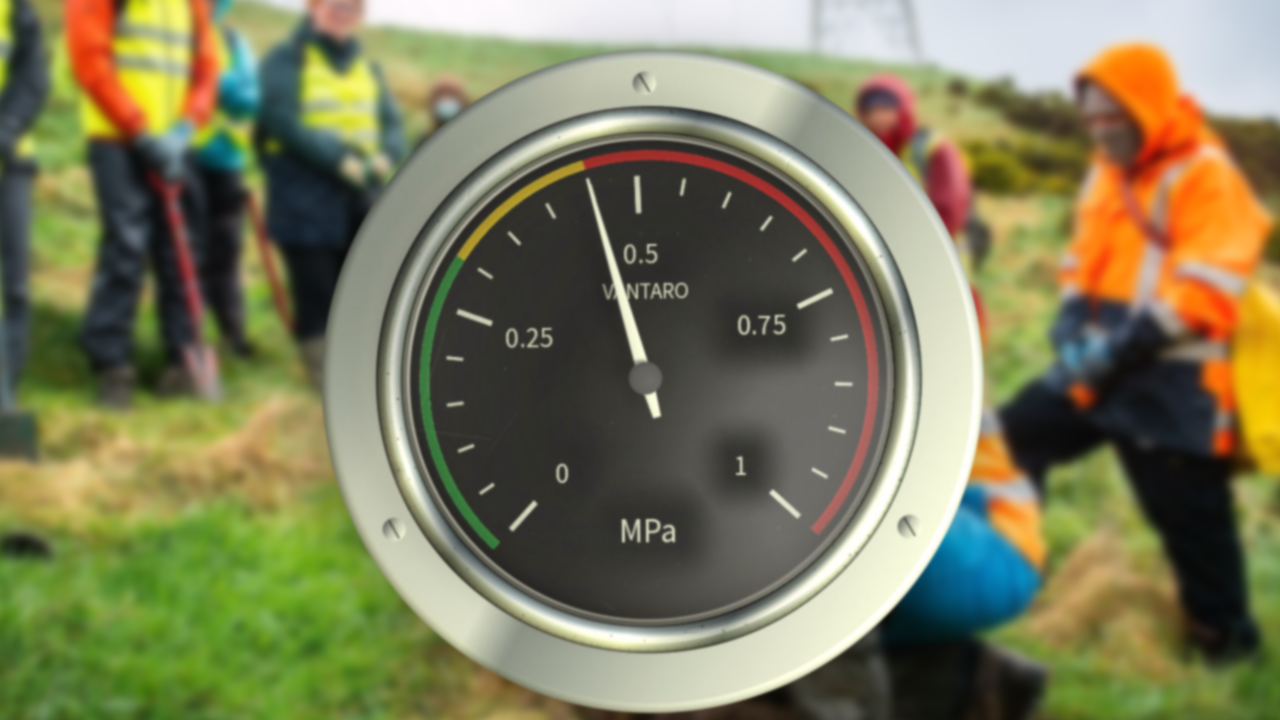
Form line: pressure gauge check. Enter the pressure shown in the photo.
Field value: 0.45 MPa
